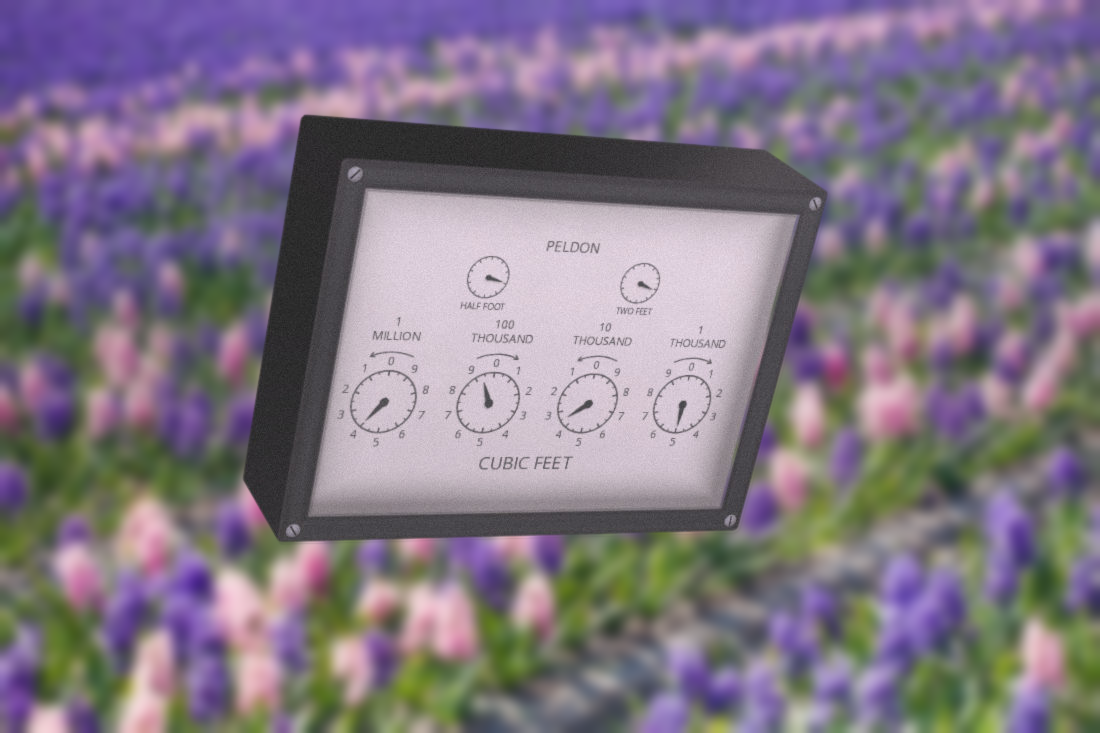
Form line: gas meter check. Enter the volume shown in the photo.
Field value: 393500 ft³
